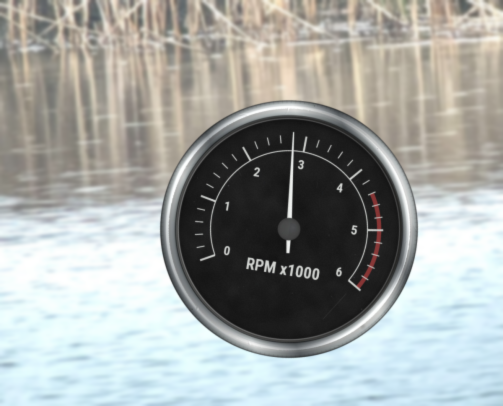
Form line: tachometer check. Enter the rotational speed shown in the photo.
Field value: 2800 rpm
